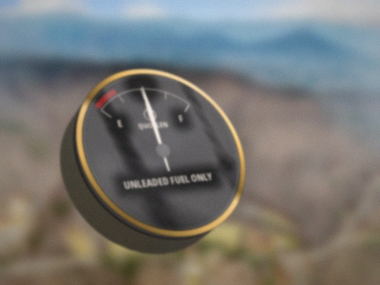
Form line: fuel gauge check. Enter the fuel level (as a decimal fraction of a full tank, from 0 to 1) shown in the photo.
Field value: 0.5
